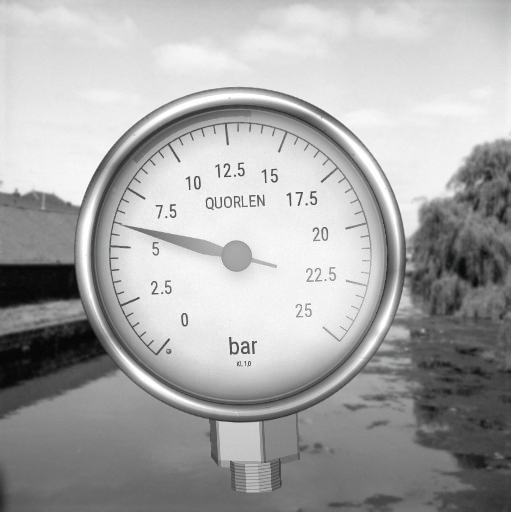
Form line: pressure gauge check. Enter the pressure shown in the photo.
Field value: 6 bar
